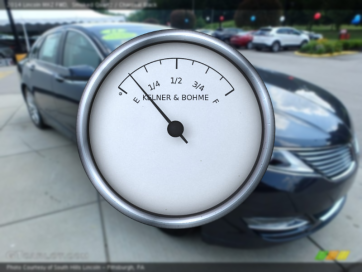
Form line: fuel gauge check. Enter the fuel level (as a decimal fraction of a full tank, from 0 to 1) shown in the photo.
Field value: 0.125
